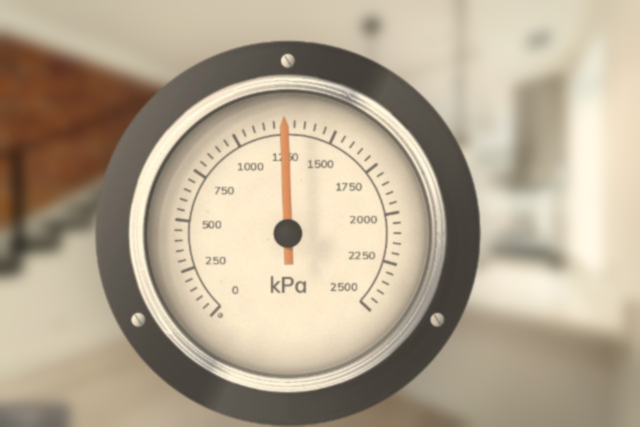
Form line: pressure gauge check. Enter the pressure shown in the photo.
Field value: 1250 kPa
